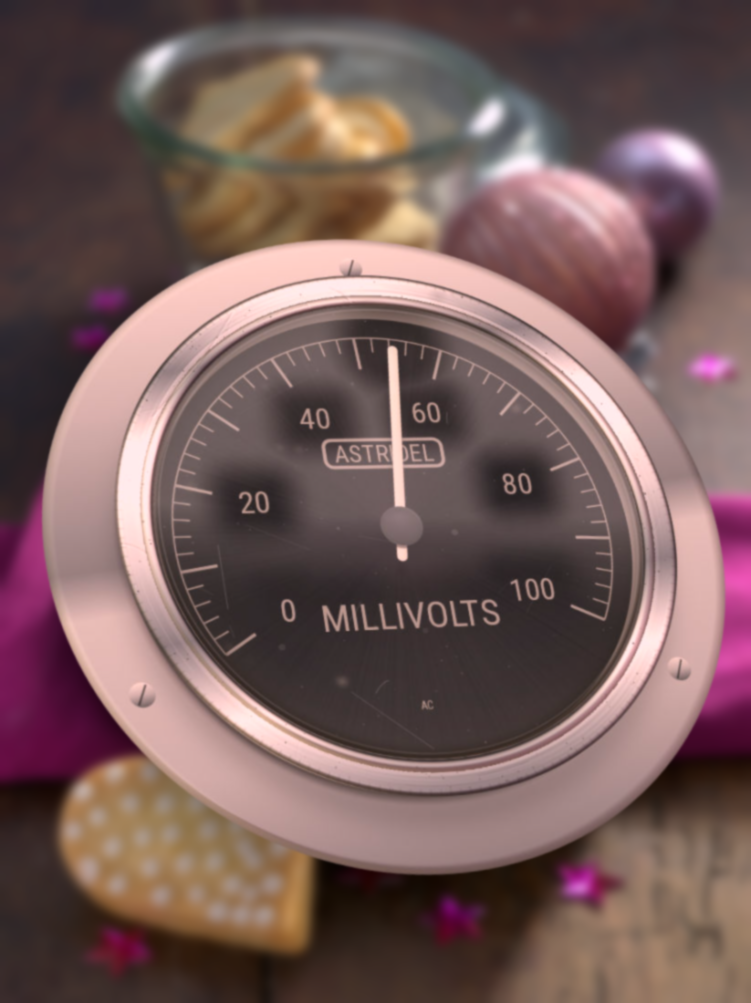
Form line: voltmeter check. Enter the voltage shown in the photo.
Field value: 54 mV
